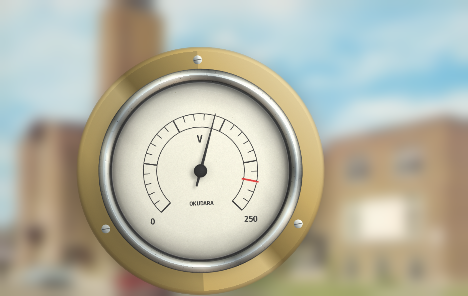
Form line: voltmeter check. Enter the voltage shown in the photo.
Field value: 140 V
